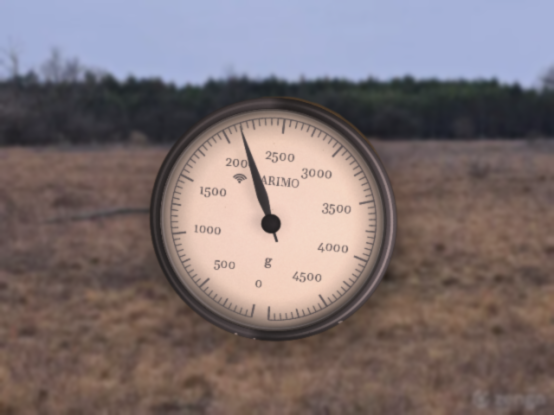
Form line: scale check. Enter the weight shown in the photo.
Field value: 2150 g
